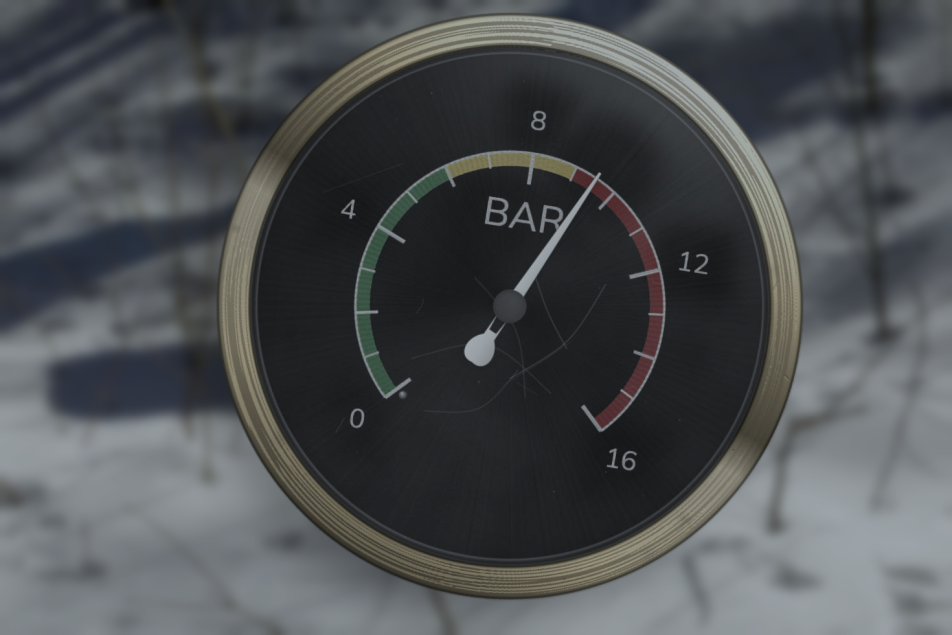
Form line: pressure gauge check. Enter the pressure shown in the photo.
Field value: 9.5 bar
